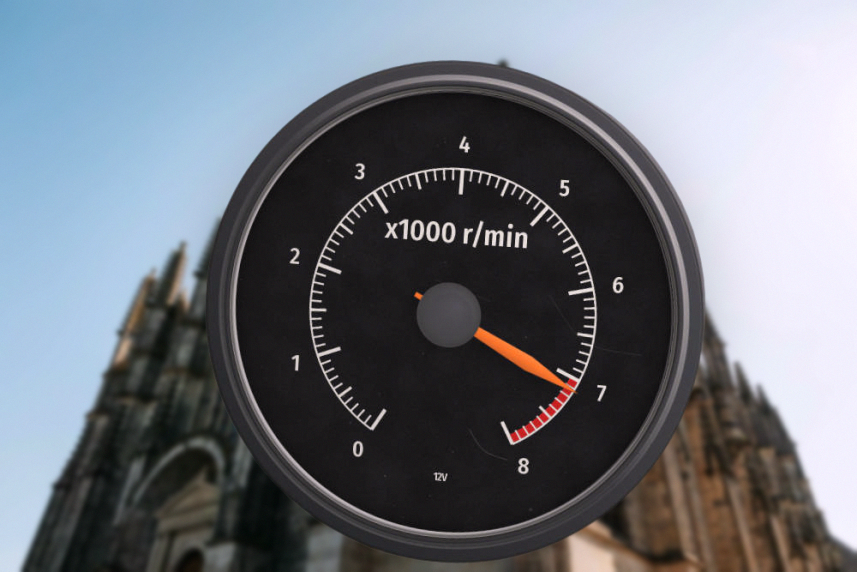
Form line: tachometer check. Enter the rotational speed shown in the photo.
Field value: 7100 rpm
